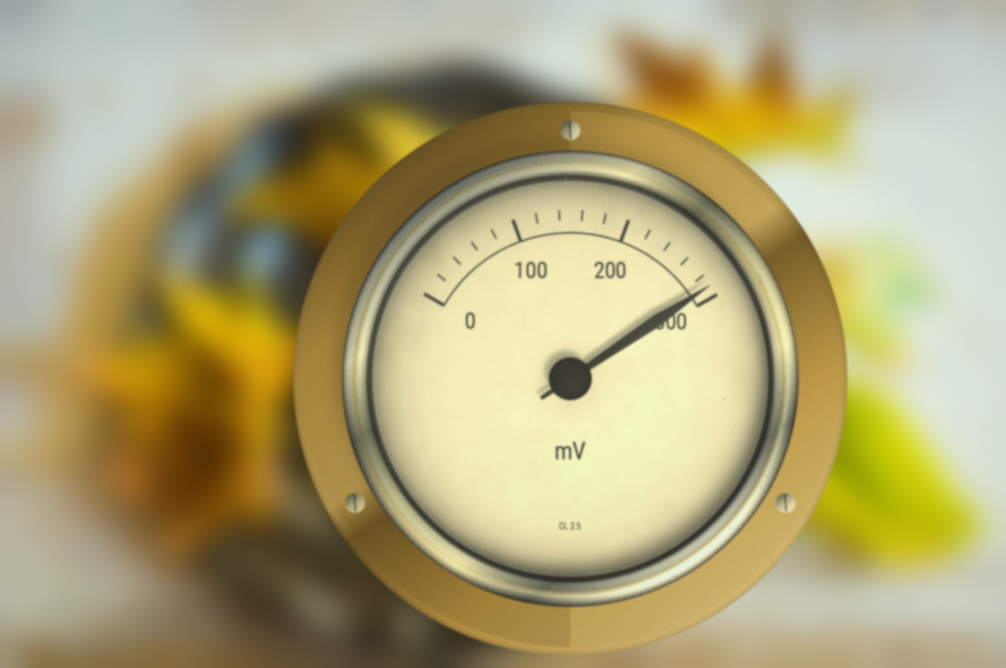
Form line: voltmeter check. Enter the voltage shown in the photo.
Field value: 290 mV
